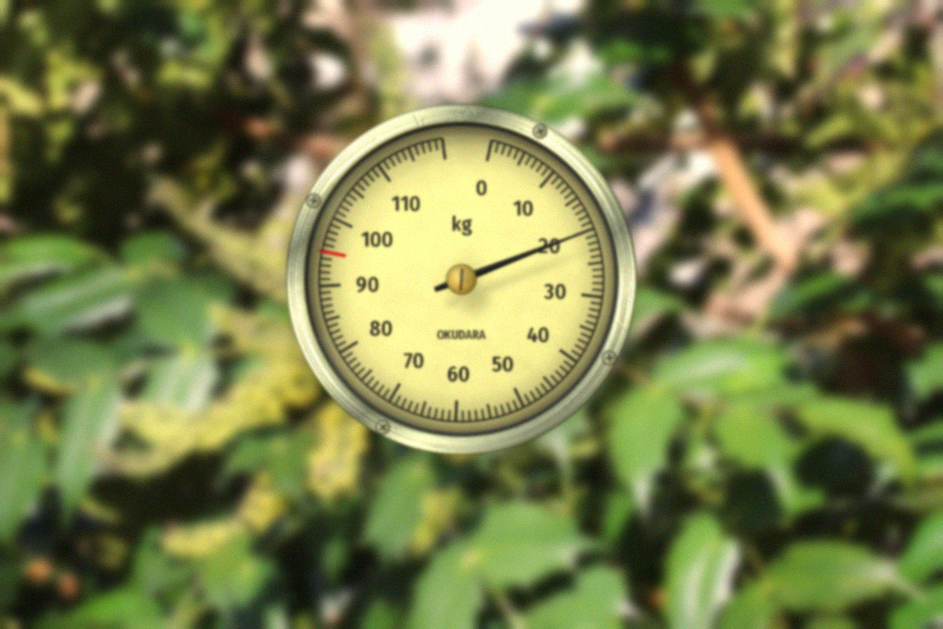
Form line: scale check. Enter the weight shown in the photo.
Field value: 20 kg
